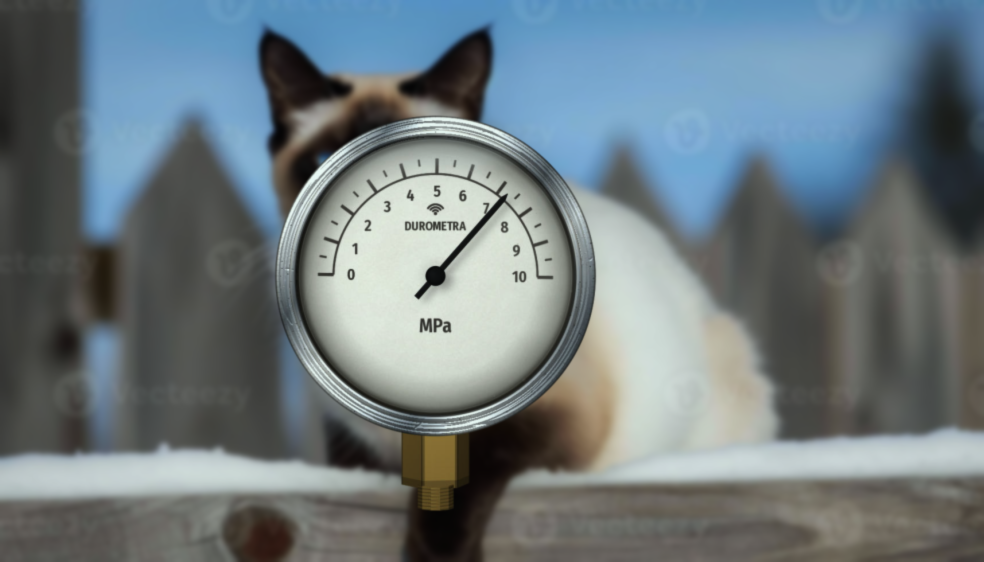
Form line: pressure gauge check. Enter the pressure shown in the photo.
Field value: 7.25 MPa
